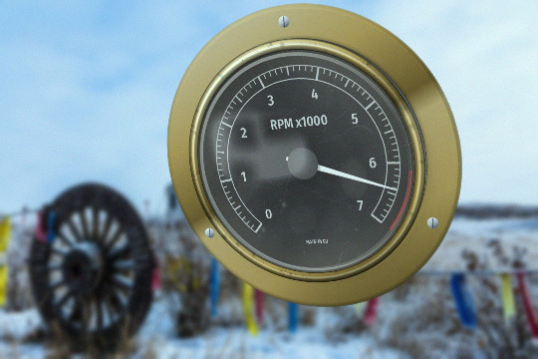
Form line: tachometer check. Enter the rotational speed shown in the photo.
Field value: 6400 rpm
